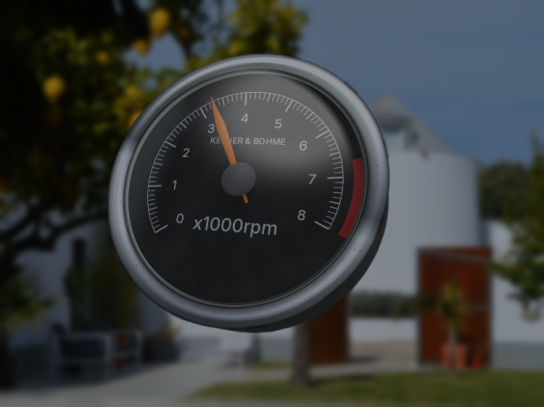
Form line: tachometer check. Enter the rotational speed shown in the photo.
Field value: 3300 rpm
